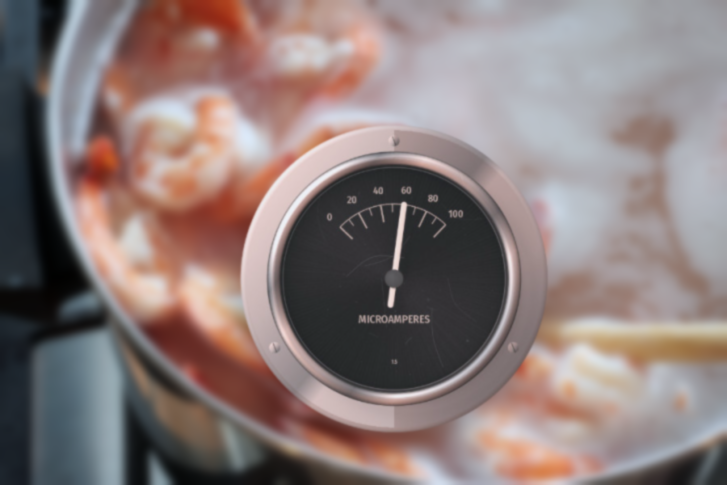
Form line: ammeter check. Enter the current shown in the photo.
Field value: 60 µA
